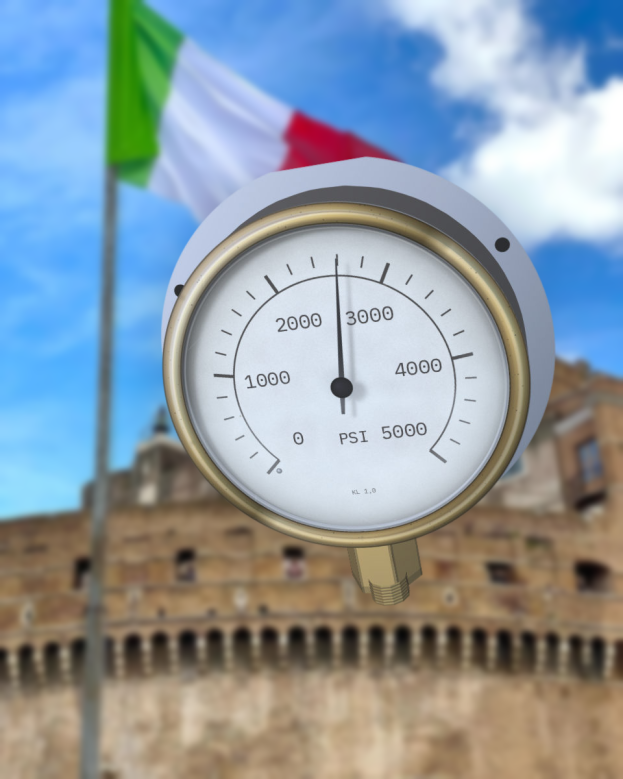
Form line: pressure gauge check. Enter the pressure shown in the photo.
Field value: 2600 psi
